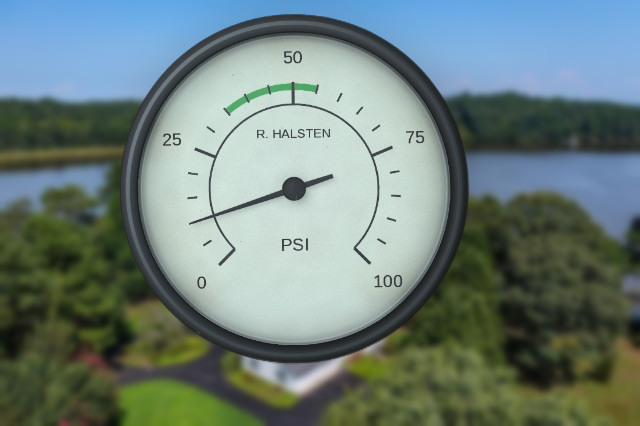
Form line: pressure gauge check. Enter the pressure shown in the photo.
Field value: 10 psi
